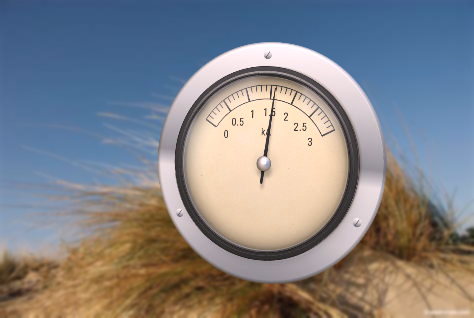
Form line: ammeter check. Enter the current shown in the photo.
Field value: 1.6 kA
